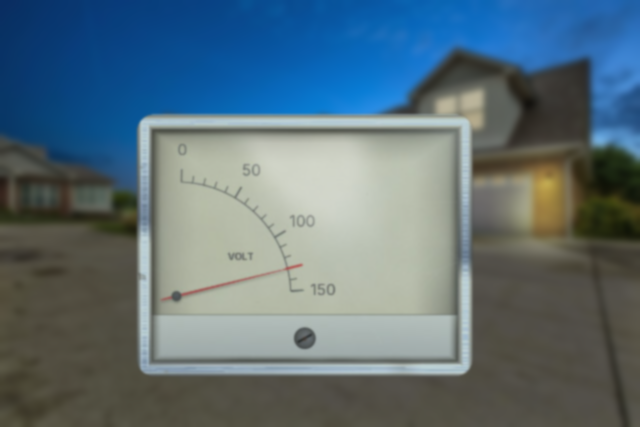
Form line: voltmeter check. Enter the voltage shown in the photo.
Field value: 130 V
